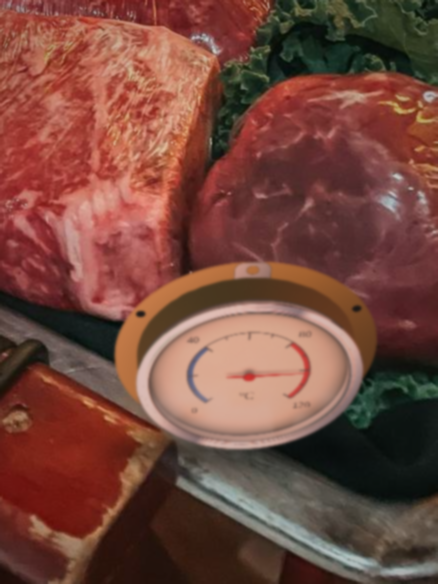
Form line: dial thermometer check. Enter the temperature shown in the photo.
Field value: 100 °C
